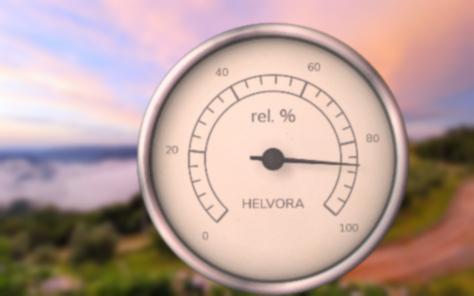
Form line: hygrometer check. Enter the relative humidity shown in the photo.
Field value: 86 %
